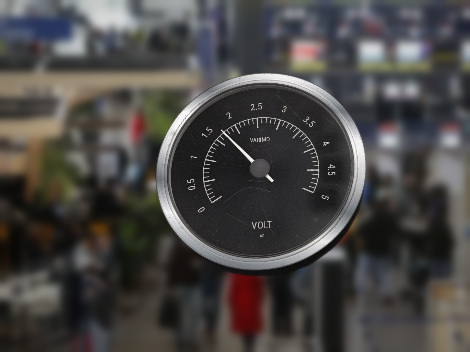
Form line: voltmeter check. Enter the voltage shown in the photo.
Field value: 1.7 V
